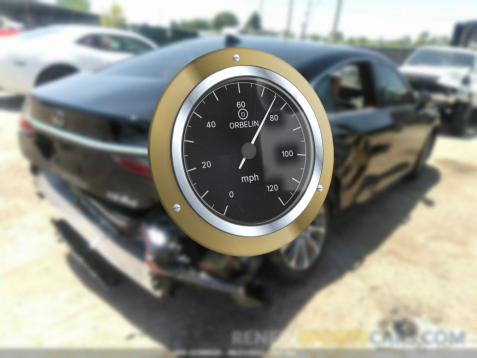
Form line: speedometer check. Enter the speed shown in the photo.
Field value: 75 mph
